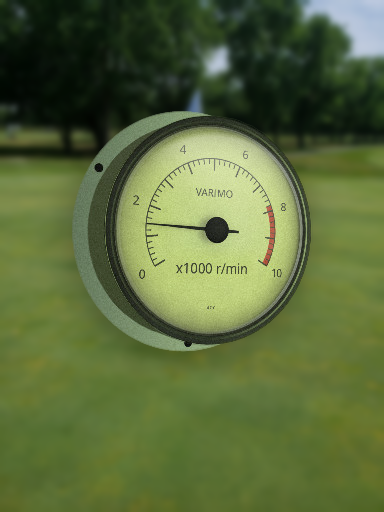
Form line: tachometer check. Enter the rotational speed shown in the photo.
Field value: 1400 rpm
